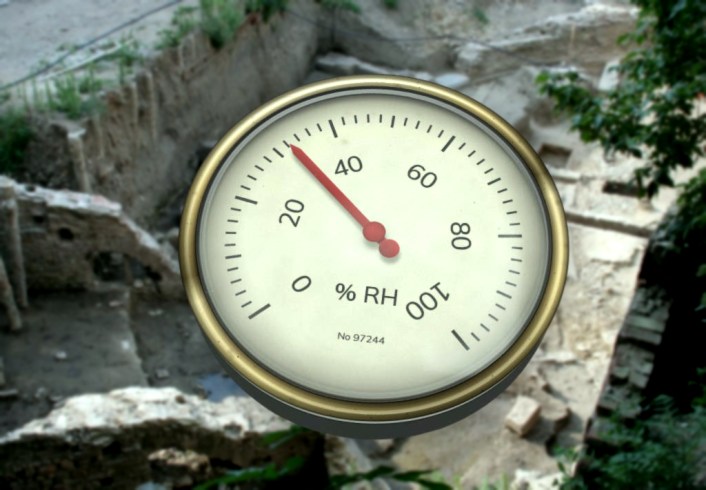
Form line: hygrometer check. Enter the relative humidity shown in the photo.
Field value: 32 %
